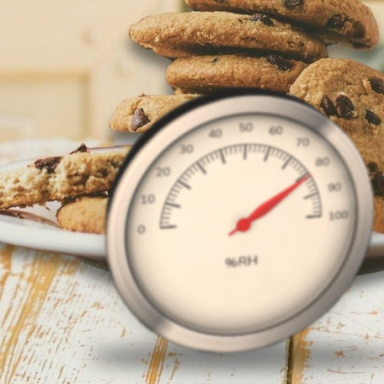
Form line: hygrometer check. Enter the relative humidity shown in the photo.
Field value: 80 %
